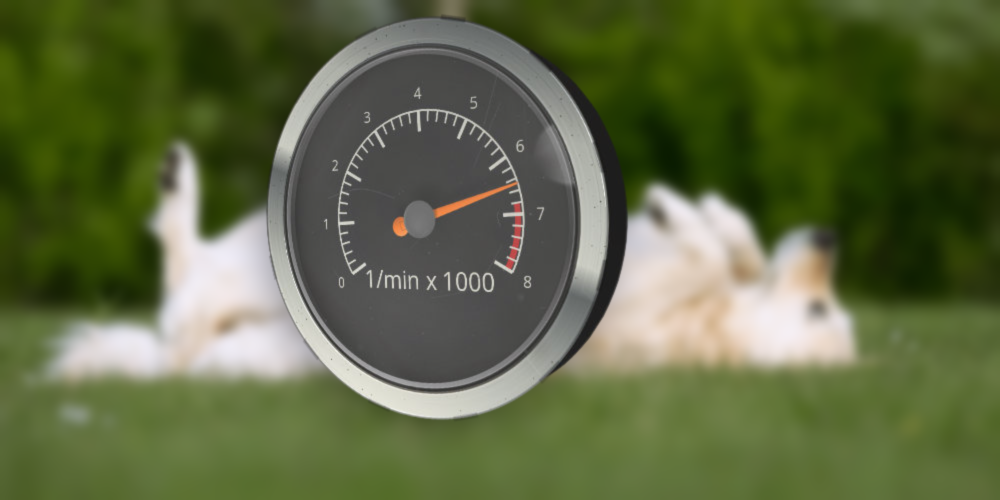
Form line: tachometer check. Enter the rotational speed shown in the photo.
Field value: 6500 rpm
